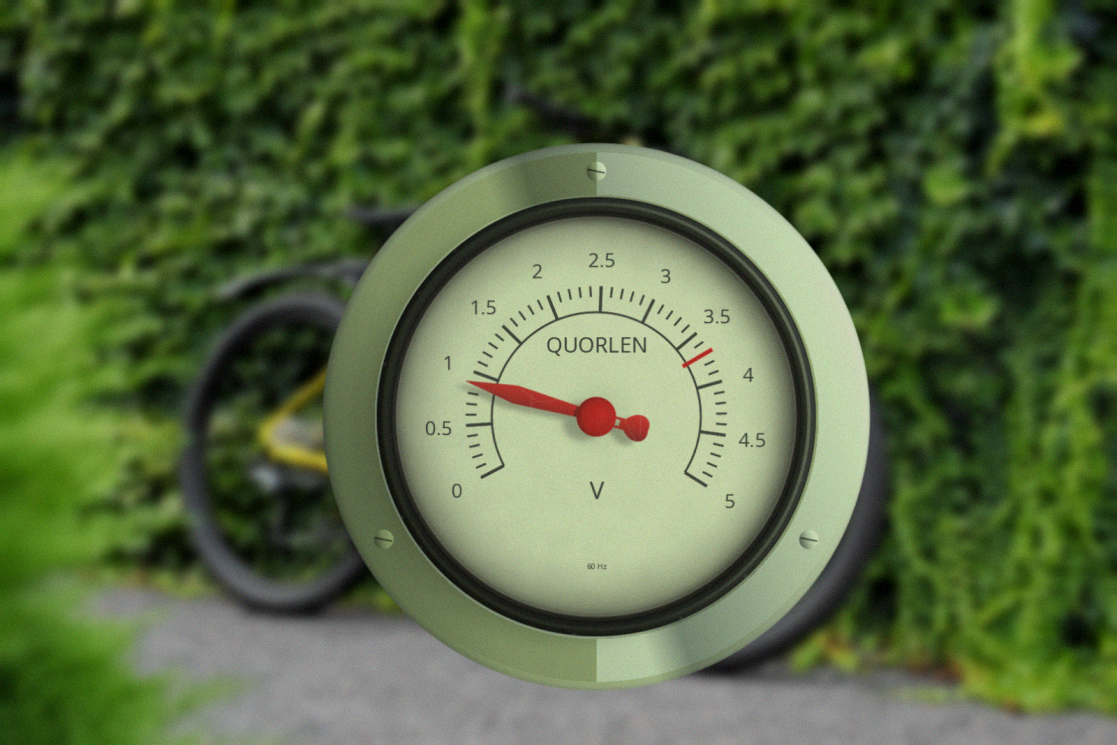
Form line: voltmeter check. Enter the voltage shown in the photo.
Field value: 0.9 V
